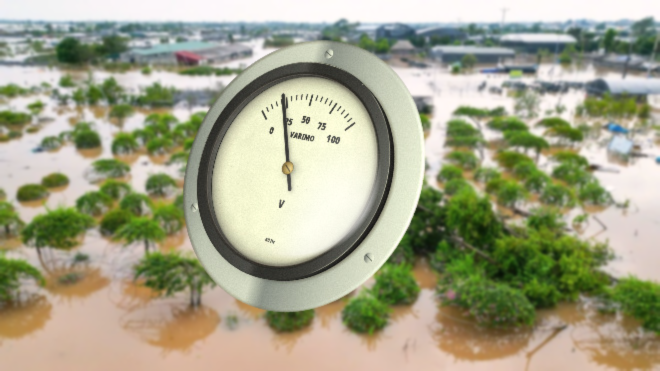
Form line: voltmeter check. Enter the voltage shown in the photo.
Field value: 25 V
